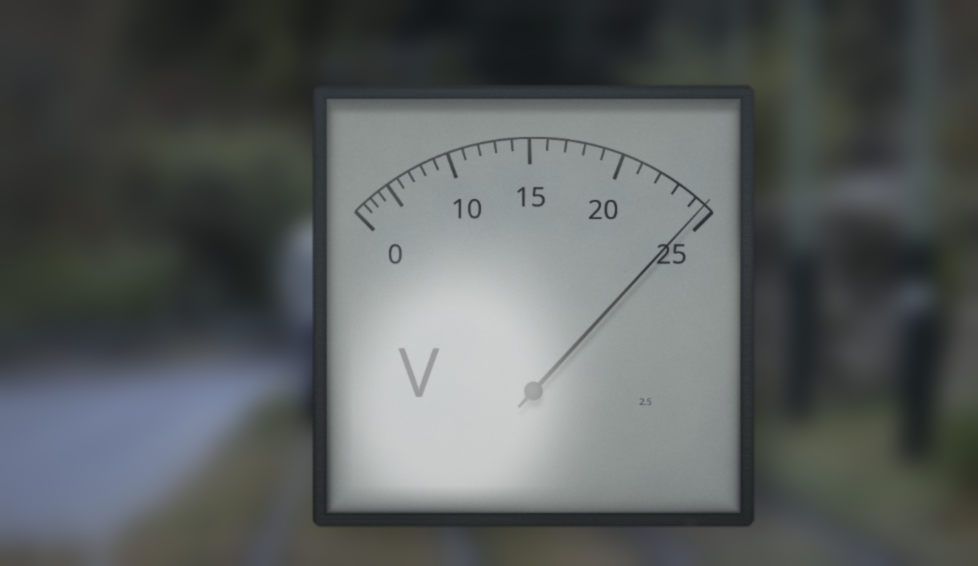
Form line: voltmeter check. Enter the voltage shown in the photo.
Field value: 24.5 V
